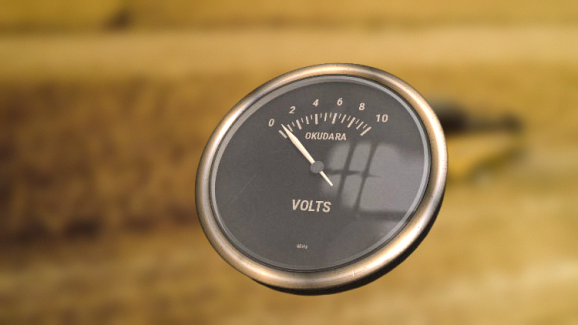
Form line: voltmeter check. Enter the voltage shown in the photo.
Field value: 0.5 V
